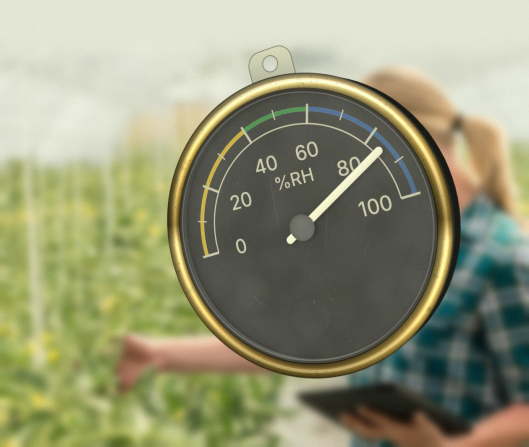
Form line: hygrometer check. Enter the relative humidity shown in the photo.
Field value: 85 %
